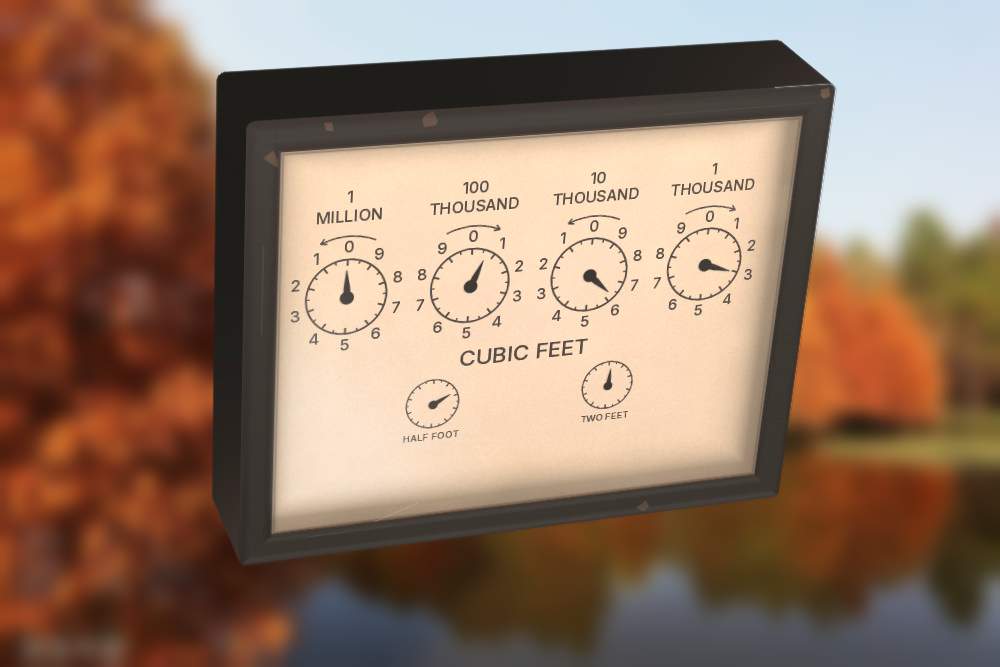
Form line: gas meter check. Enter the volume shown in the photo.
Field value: 6300 ft³
